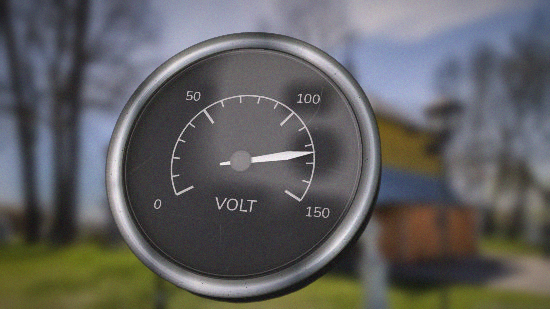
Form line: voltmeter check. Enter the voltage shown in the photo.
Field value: 125 V
